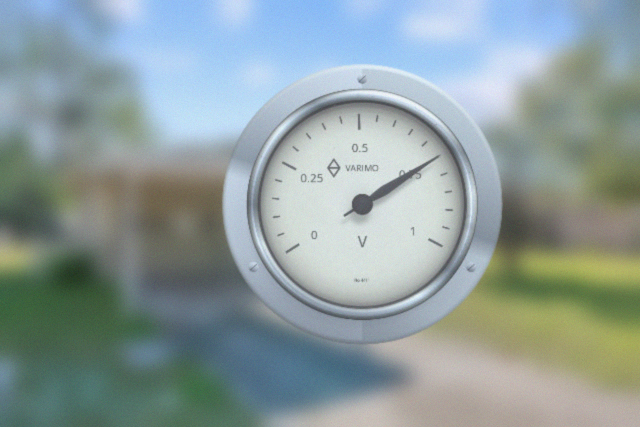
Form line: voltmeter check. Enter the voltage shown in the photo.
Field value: 0.75 V
